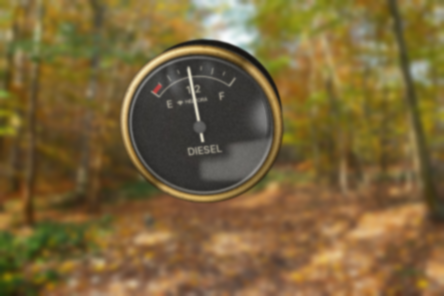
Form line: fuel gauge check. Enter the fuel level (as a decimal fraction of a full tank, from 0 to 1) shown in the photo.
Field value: 0.5
